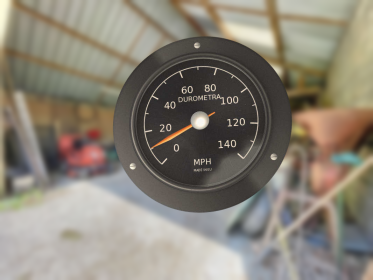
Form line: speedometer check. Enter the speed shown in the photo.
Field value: 10 mph
